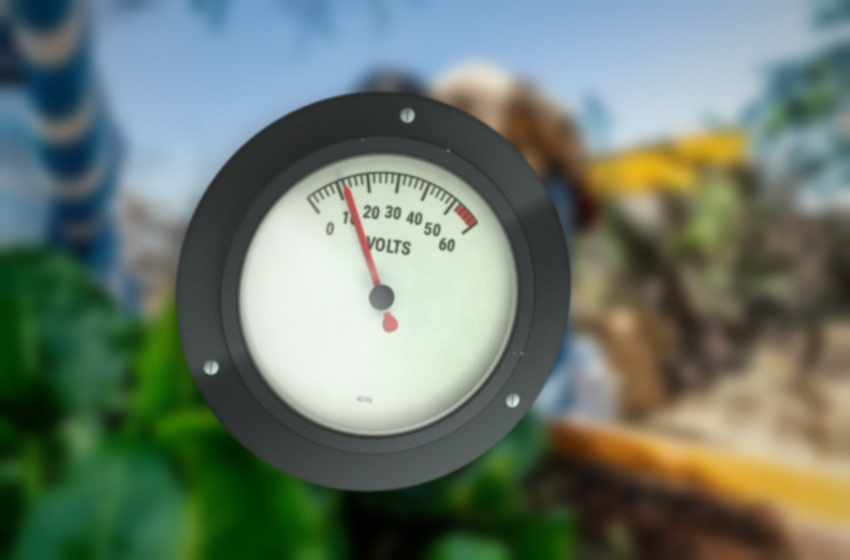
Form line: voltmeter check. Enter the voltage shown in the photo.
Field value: 12 V
